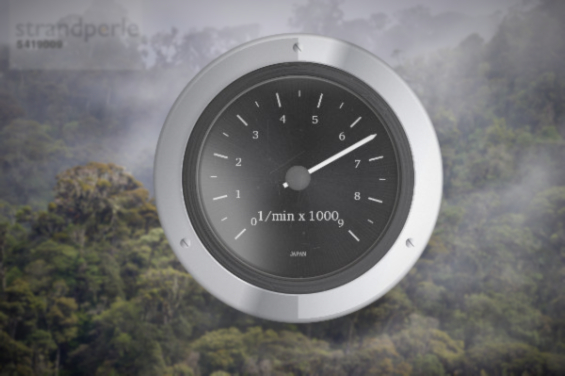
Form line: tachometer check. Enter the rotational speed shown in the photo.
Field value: 6500 rpm
